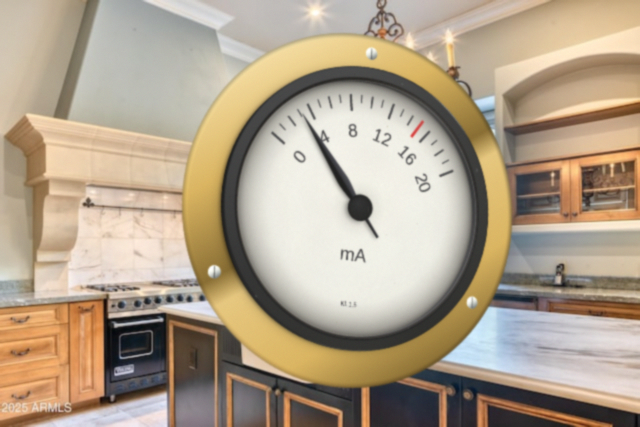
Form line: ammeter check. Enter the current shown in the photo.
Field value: 3 mA
